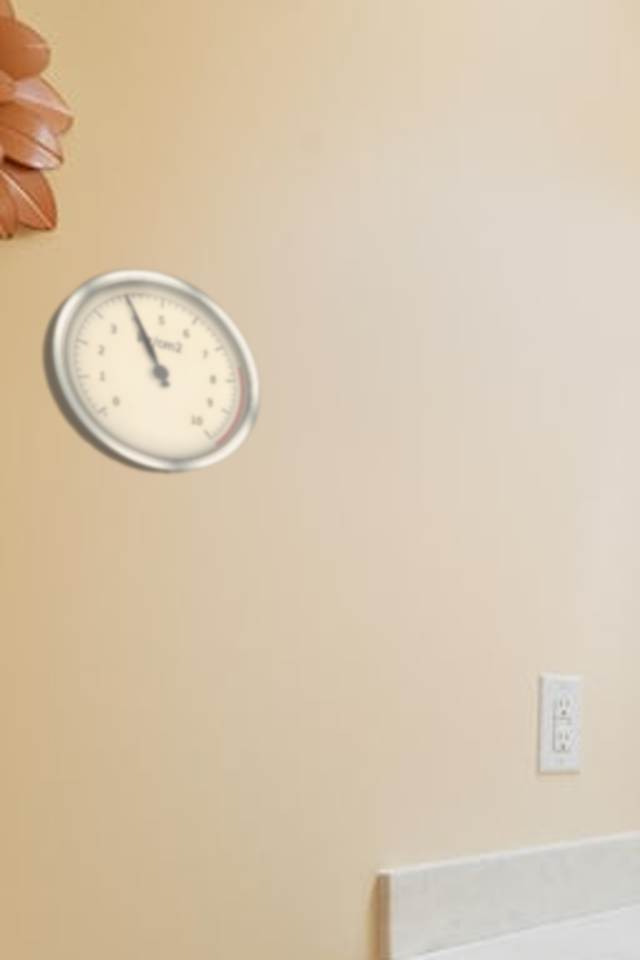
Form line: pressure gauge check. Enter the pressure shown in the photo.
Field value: 4 kg/cm²
